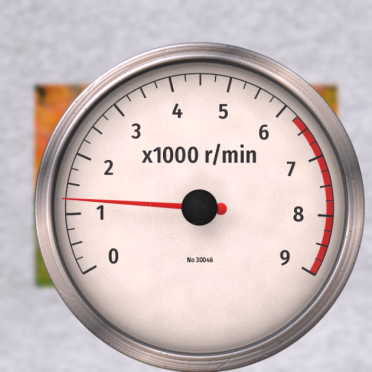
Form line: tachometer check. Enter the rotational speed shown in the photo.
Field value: 1250 rpm
